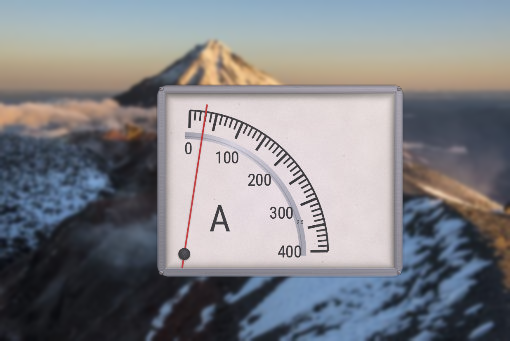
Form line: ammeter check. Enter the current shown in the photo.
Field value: 30 A
